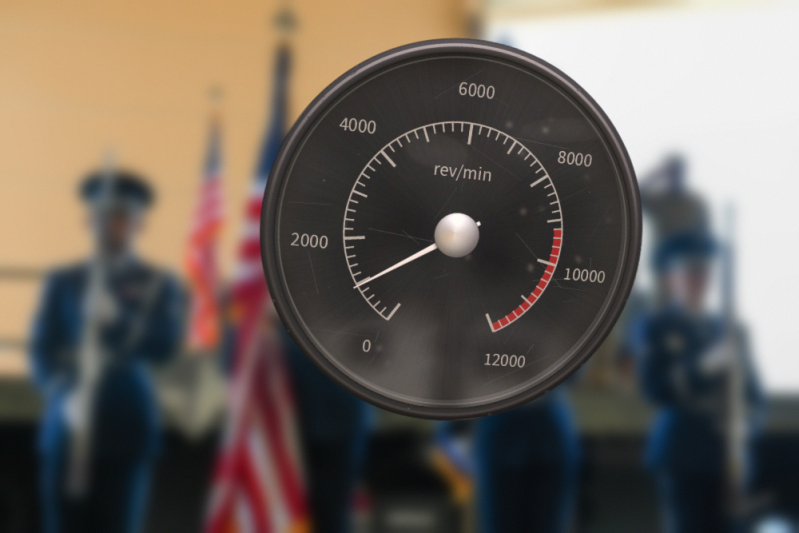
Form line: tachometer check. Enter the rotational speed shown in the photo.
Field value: 1000 rpm
